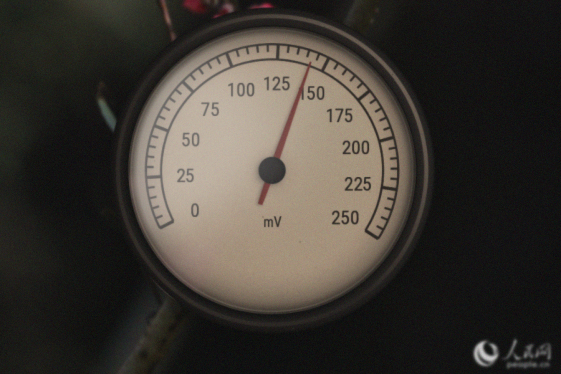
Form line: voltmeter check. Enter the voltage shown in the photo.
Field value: 142.5 mV
